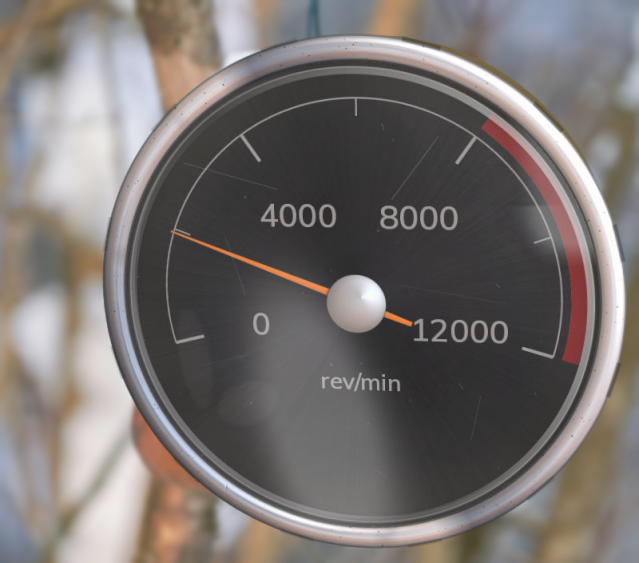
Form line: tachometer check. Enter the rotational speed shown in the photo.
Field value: 2000 rpm
